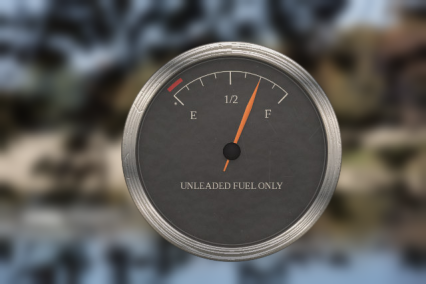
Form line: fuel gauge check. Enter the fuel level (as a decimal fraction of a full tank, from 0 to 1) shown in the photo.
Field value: 0.75
